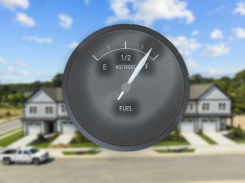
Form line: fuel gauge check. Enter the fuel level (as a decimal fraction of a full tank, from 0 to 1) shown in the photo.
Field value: 0.875
